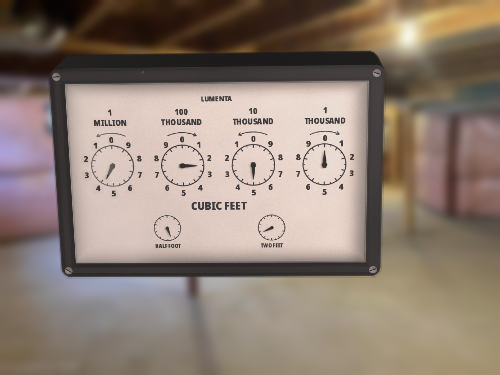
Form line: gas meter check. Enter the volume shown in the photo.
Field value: 425000 ft³
